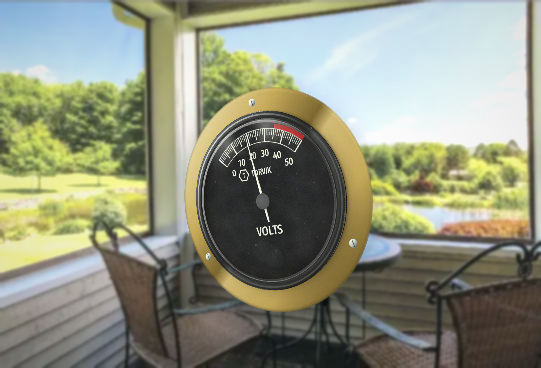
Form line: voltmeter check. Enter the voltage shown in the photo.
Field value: 20 V
